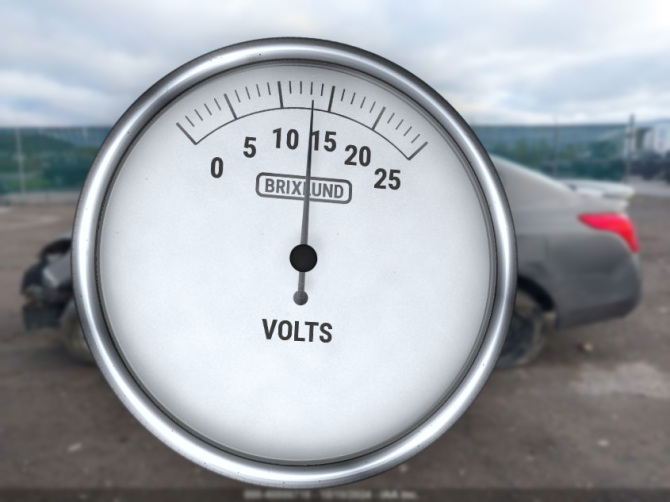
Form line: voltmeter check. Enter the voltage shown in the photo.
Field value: 13 V
